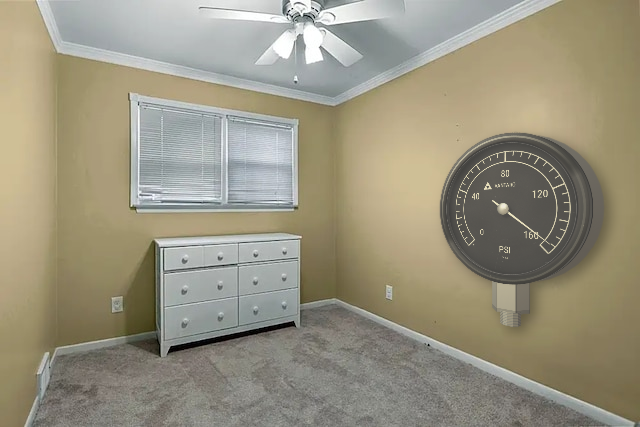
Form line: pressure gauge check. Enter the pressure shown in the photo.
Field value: 155 psi
